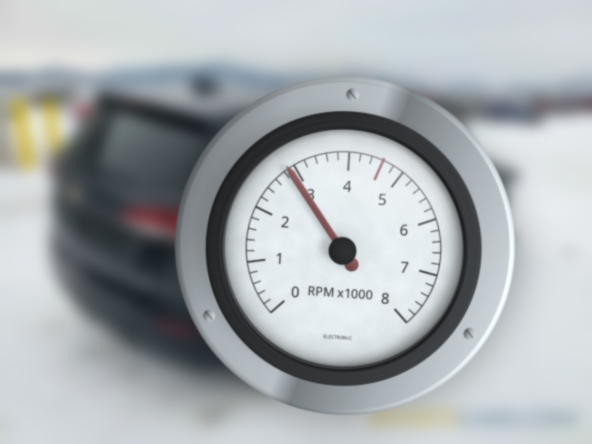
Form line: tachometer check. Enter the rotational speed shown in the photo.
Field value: 2900 rpm
